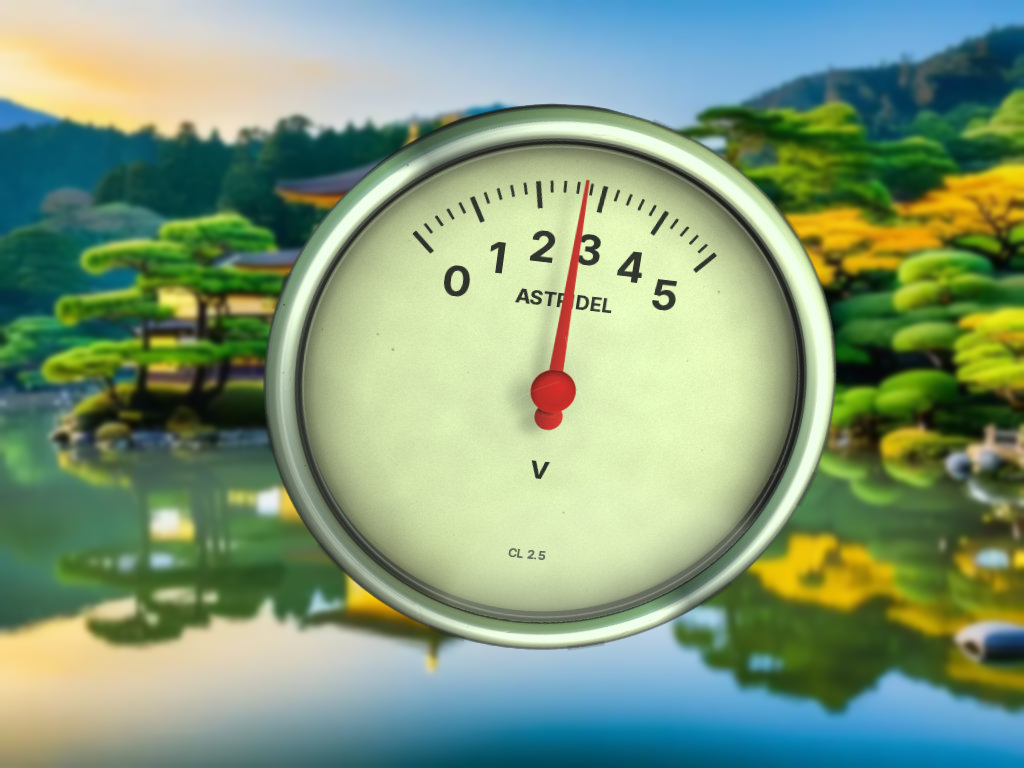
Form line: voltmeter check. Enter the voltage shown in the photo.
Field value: 2.7 V
